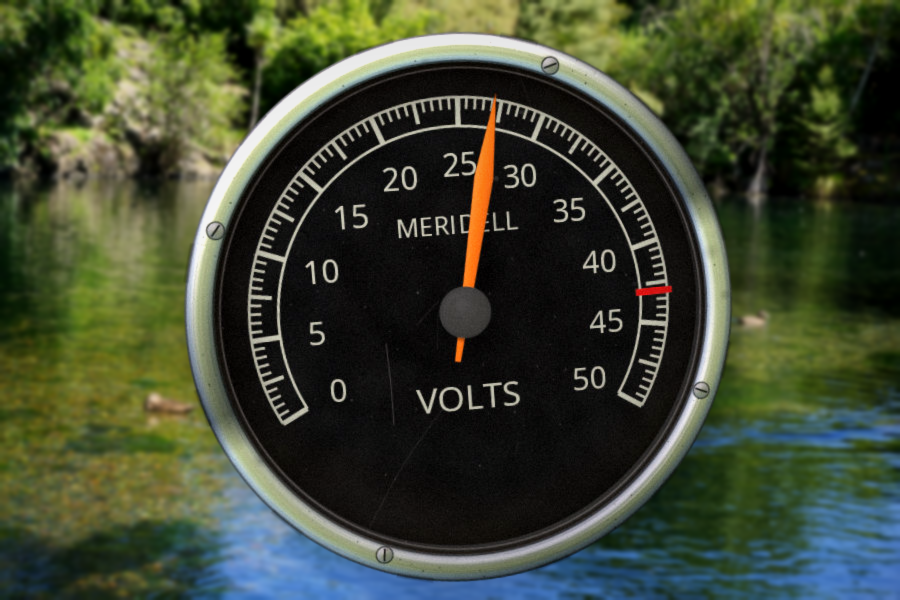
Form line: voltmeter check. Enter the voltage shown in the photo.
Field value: 27 V
